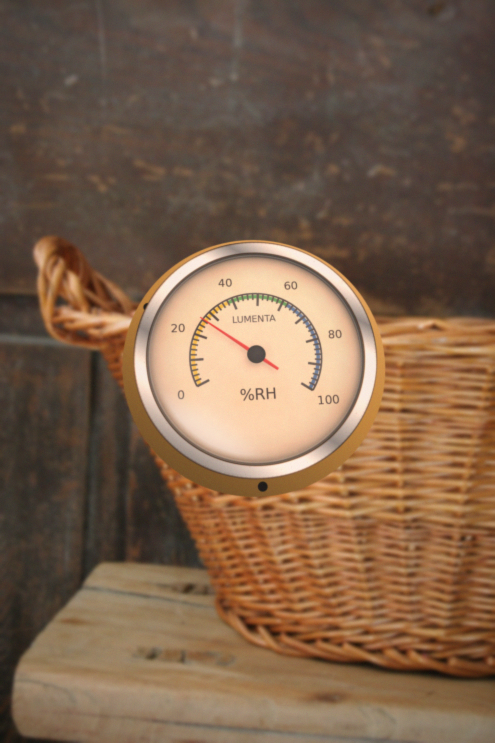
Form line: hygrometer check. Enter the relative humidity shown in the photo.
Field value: 26 %
